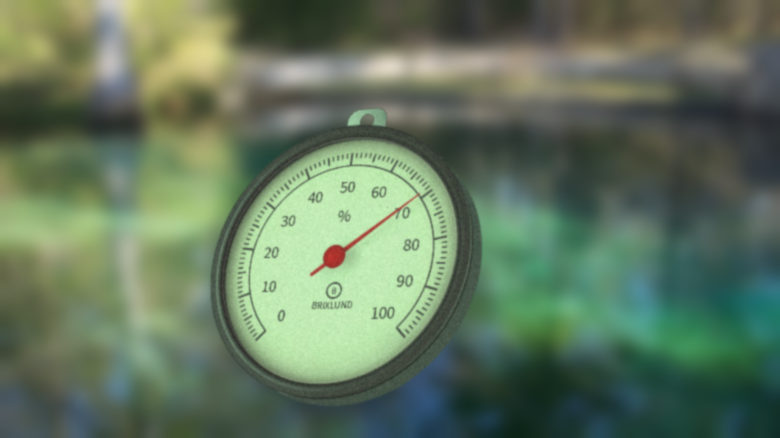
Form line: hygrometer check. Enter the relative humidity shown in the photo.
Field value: 70 %
